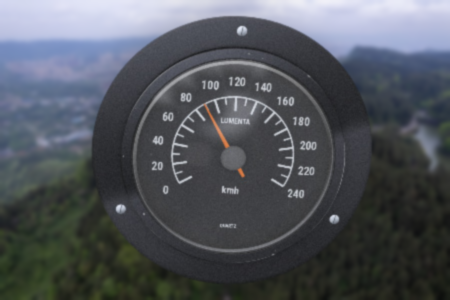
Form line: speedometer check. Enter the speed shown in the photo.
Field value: 90 km/h
